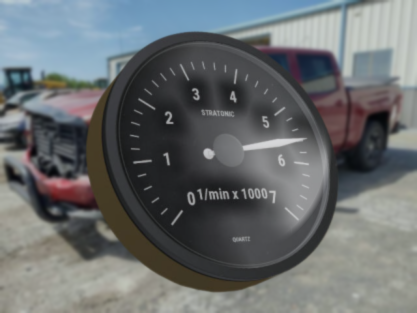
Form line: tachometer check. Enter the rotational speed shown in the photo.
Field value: 5600 rpm
